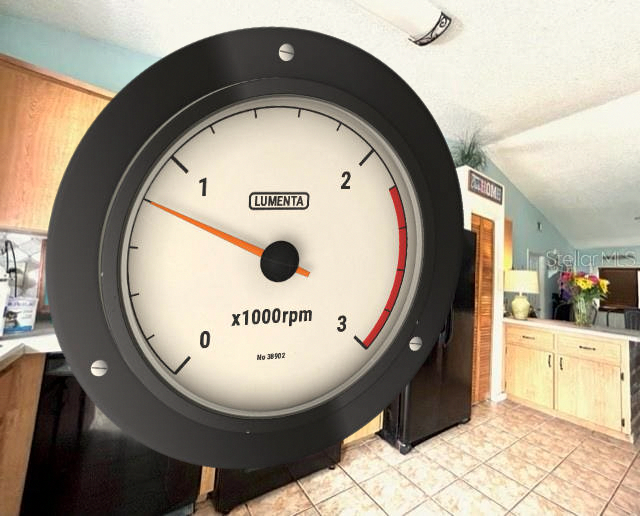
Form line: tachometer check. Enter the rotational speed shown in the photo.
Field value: 800 rpm
